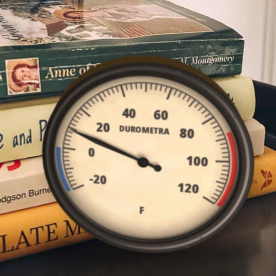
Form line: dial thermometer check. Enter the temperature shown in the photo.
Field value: 10 °F
